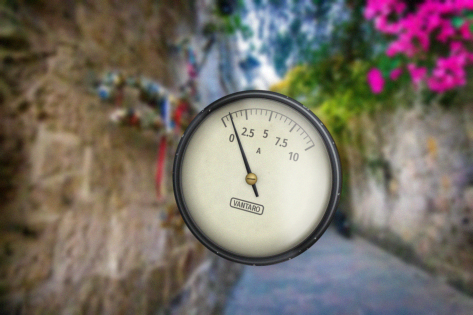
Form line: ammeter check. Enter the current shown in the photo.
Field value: 1 A
